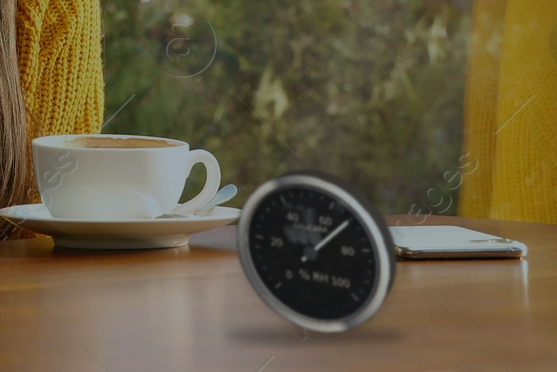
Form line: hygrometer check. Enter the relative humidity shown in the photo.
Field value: 68 %
